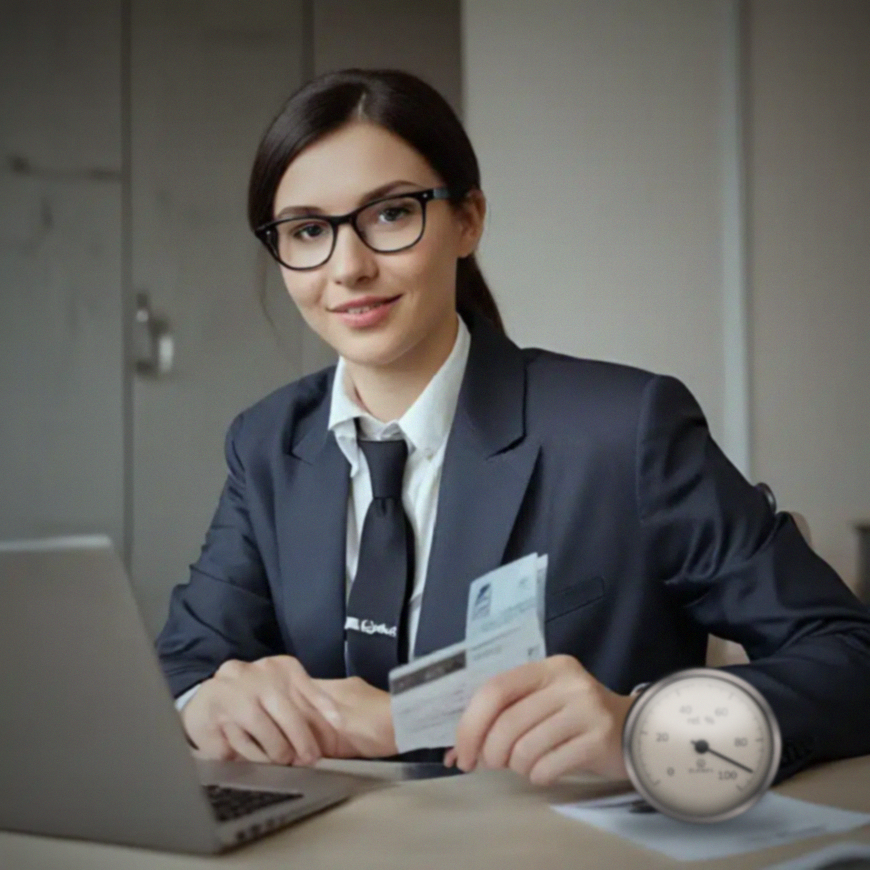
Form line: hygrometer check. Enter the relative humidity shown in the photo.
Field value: 92 %
